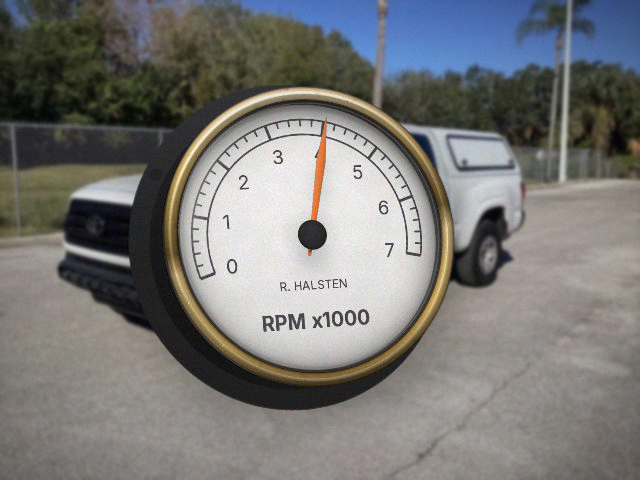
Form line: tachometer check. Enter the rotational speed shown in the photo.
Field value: 4000 rpm
